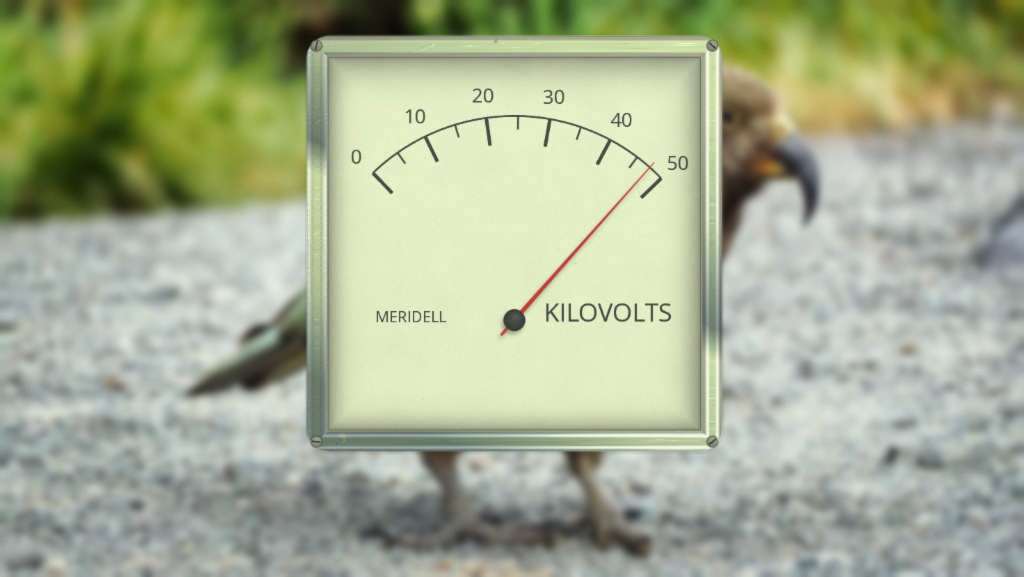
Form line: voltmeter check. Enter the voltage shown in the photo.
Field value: 47.5 kV
